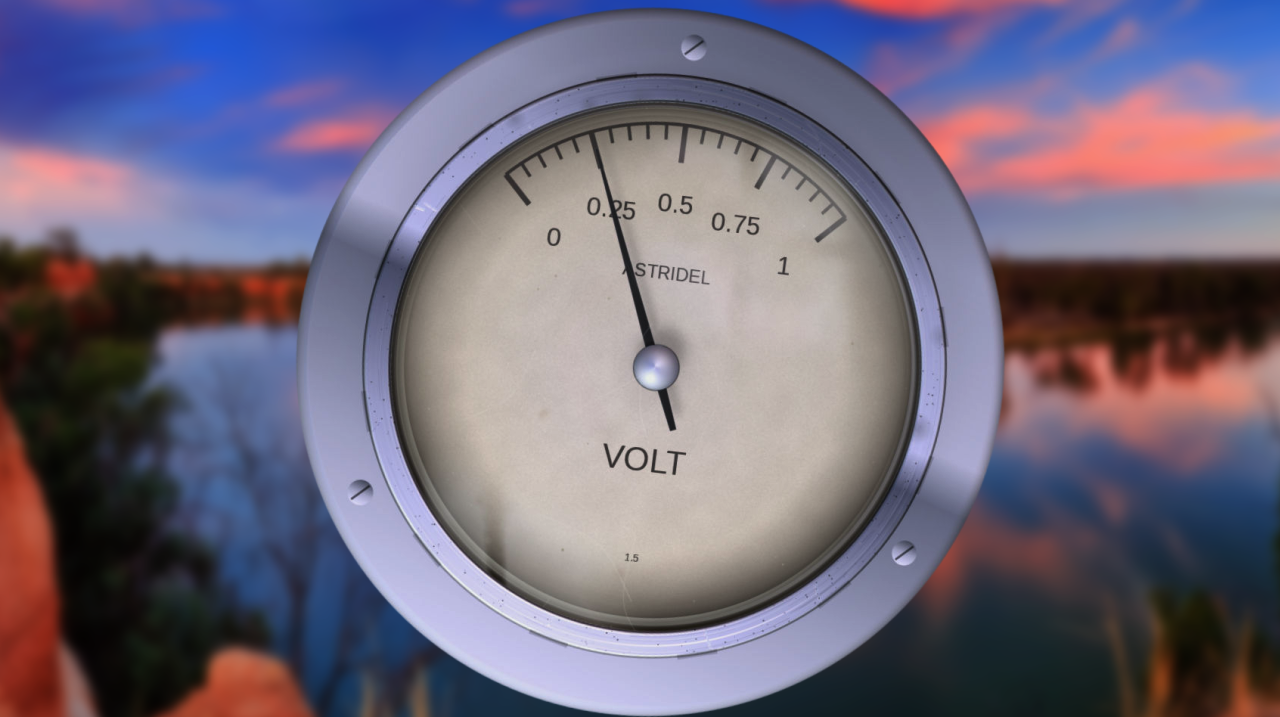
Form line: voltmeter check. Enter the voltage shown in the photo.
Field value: 0.25 V
